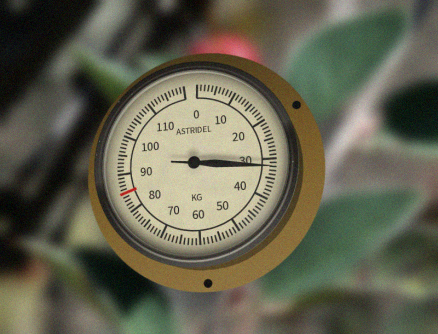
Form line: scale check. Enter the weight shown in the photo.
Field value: 32 kg
